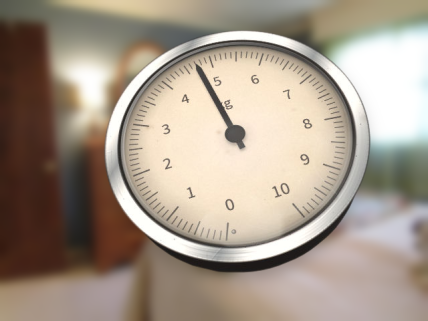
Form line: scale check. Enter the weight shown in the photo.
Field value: 4.7 kg
